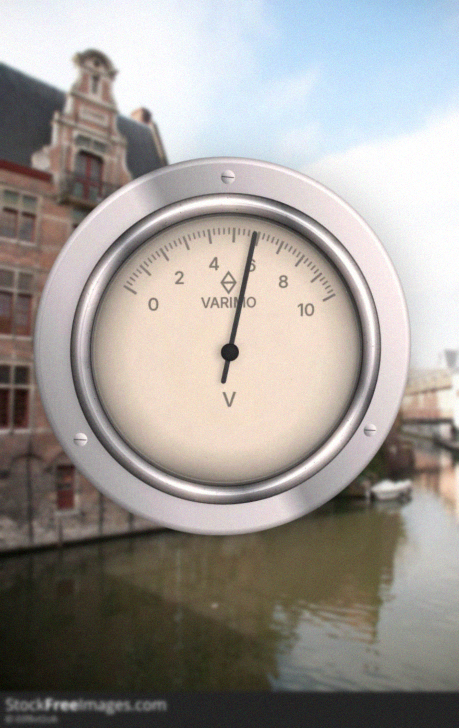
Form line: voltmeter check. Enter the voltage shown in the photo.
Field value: 5.8 V
